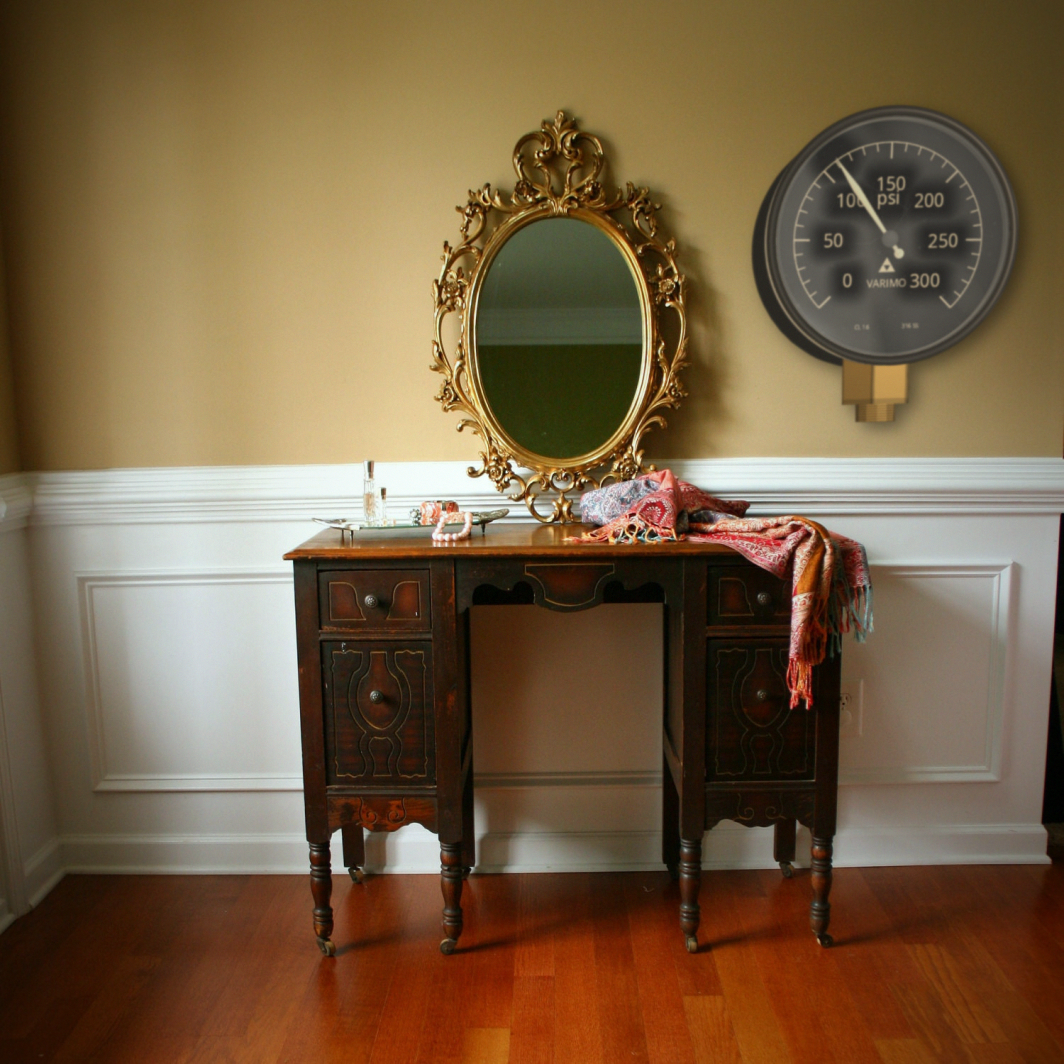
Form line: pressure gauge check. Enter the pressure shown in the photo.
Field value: 110 psi
